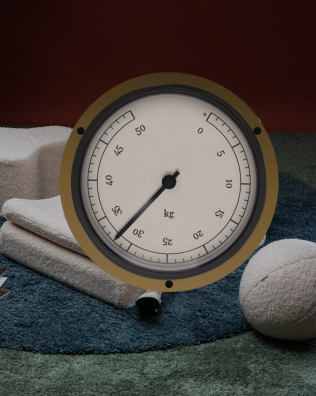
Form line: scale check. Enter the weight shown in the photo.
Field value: 32 kg
